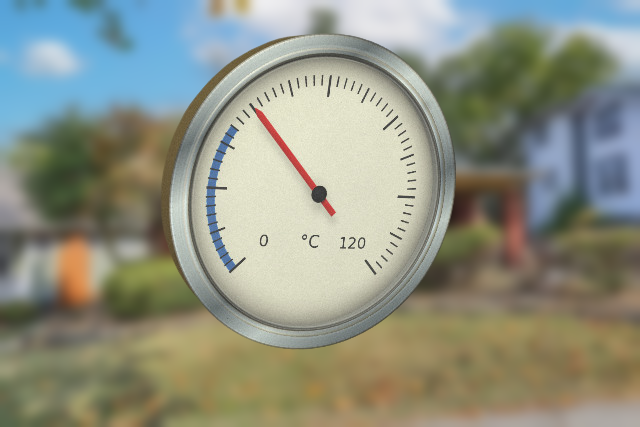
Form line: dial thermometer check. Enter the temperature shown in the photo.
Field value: 40 °C
